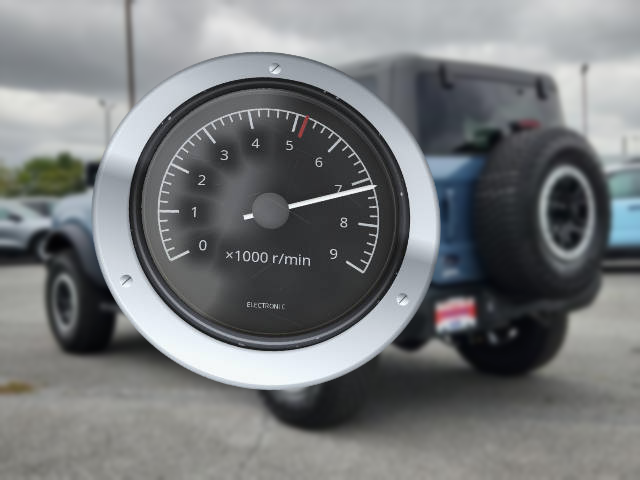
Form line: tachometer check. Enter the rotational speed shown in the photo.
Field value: 7200 rpm
